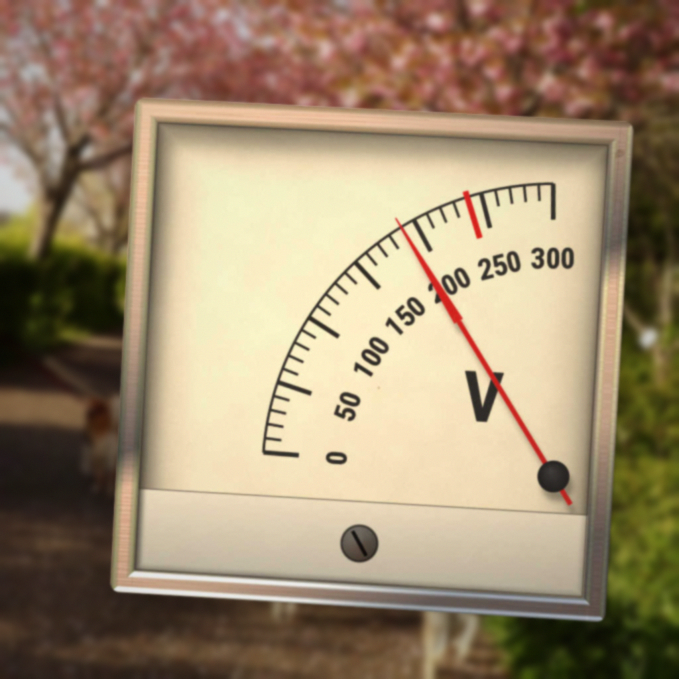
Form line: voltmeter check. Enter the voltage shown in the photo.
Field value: 190 V
